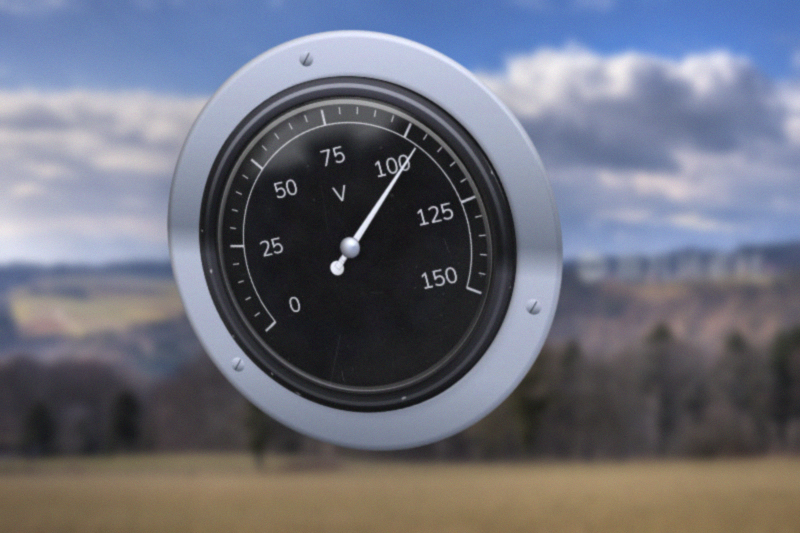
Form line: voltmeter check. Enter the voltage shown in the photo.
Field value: 105 V
